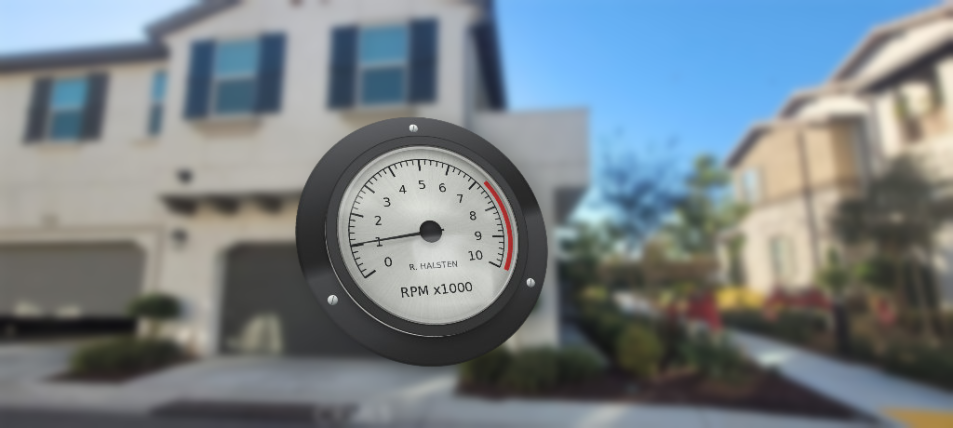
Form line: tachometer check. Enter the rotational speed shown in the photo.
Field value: 1000 rpm
